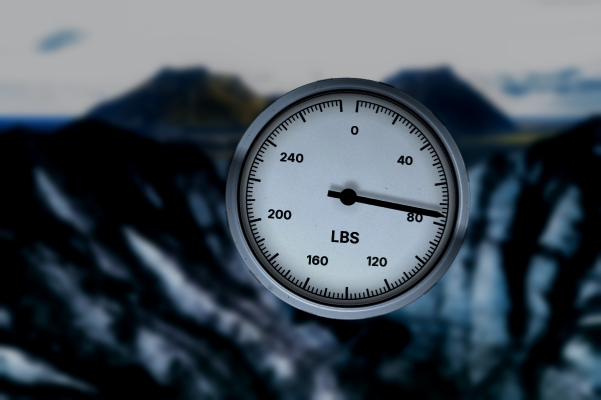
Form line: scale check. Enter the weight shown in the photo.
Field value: 76 lb
